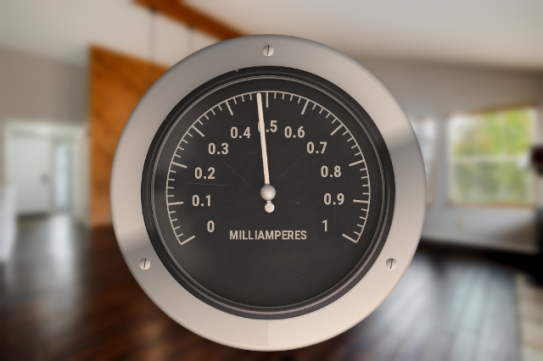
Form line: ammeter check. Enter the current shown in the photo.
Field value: 0.48 mA
